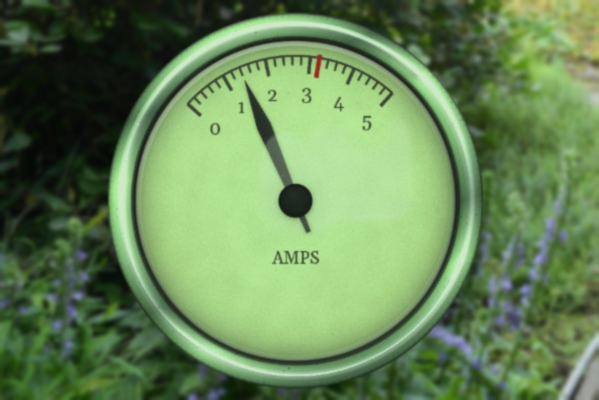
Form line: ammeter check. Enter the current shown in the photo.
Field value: 1.4 A
